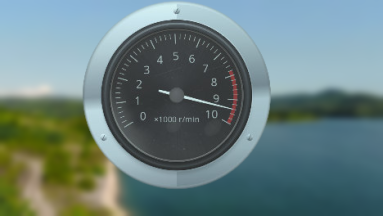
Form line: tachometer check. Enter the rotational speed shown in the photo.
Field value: 9400 rpm
